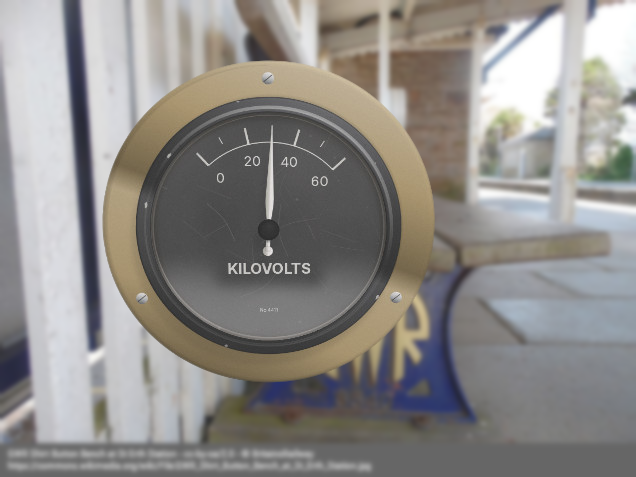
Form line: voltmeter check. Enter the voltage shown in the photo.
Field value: 30 kV
